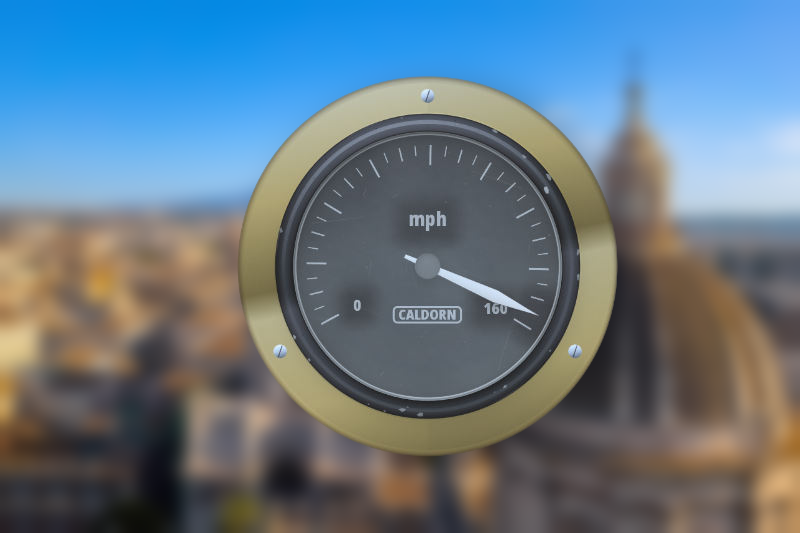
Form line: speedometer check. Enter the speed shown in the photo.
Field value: 155 mph
